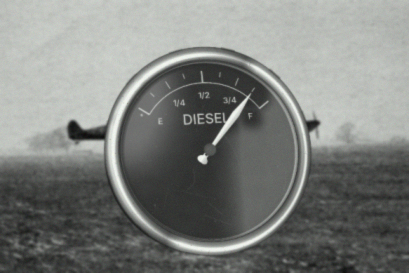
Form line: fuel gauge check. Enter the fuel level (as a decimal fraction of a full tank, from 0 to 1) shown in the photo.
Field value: 0.875
